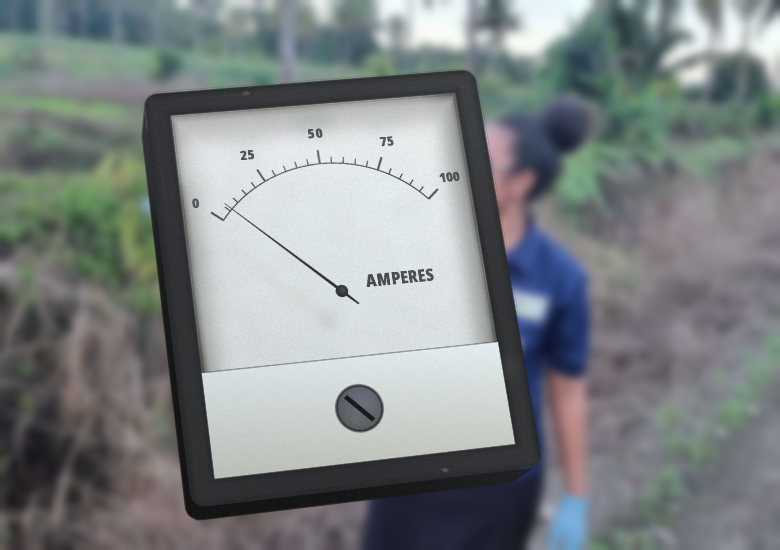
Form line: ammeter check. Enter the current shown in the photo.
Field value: 5 A
